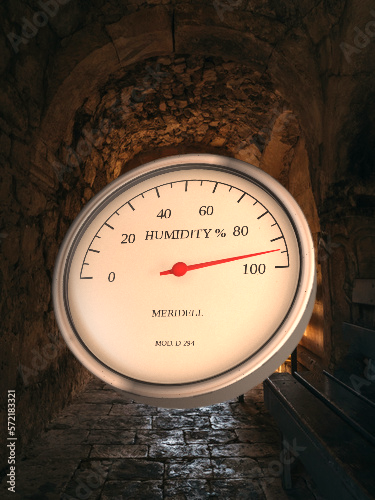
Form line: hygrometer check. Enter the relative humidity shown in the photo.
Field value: 95 %
